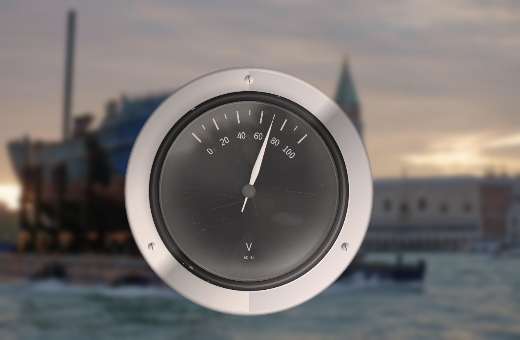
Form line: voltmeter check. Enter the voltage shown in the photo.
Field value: 70 V
